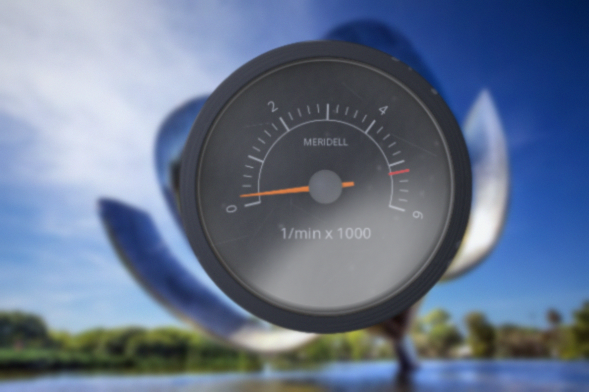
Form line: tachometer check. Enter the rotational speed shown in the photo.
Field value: 200 rpm
